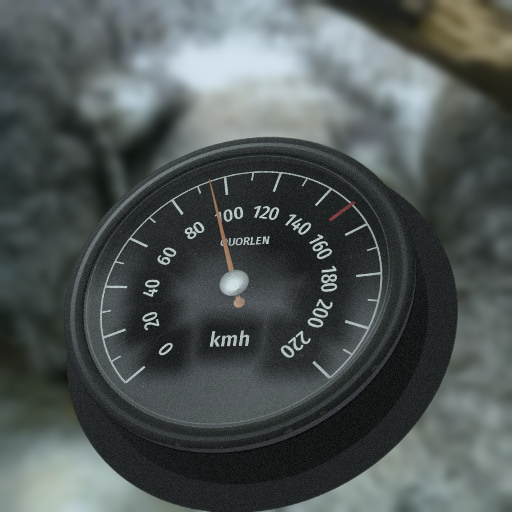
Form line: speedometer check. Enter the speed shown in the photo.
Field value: 95 km/h
